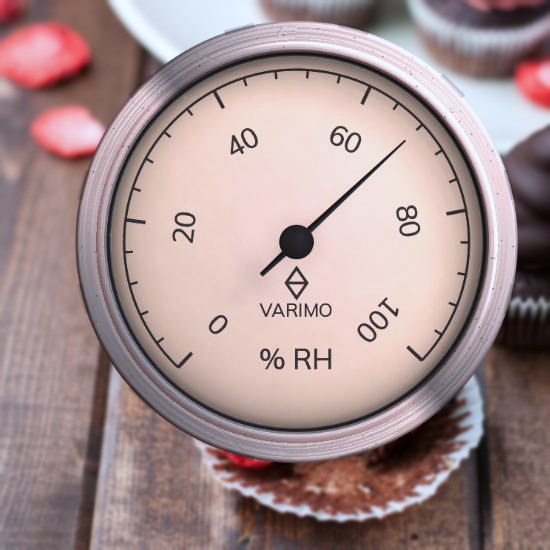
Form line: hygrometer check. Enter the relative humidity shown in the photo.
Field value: 68 %
